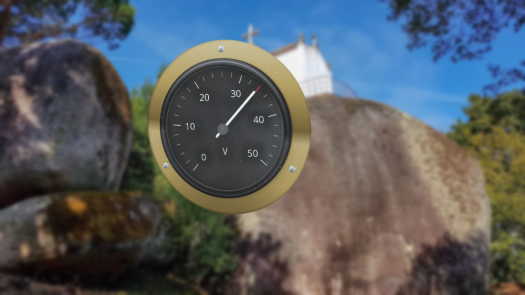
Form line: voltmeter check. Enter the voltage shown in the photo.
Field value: 34 V
